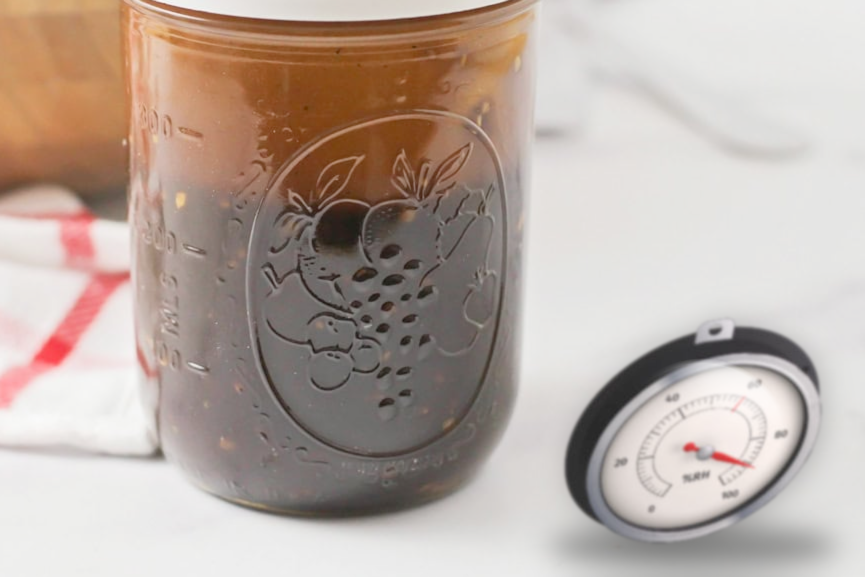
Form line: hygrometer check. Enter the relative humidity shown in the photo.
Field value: 90 %
